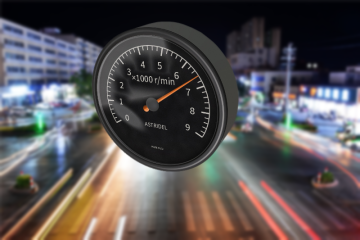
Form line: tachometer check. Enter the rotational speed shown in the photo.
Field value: 6600 rpm
